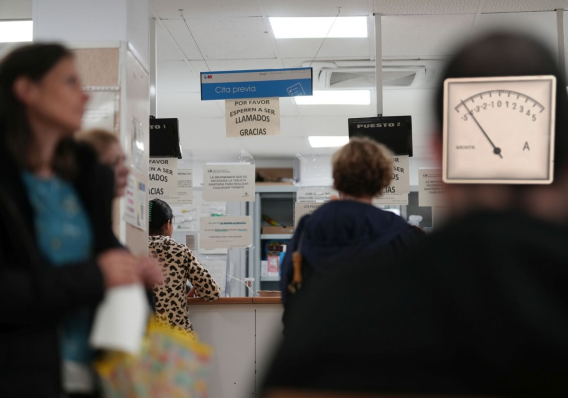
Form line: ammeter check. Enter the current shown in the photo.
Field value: -4 A
